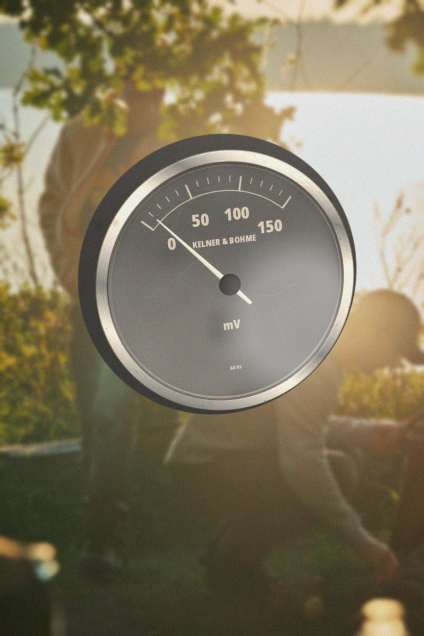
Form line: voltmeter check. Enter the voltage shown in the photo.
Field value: 10 mV
